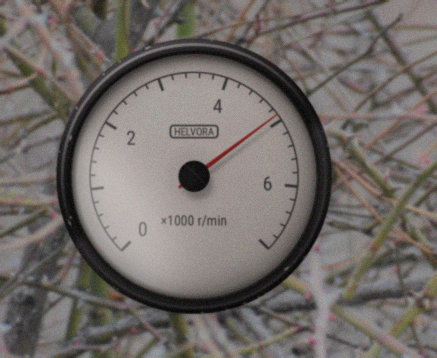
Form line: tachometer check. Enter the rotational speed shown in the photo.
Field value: 4900 rpm
